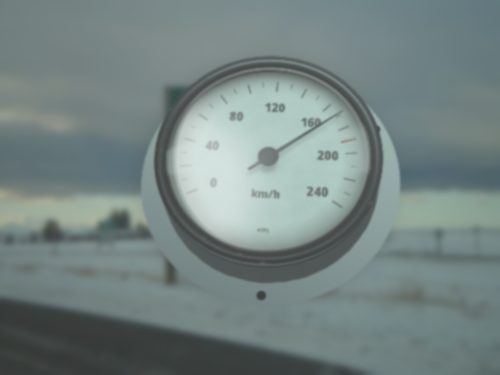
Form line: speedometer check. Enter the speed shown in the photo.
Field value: 170 km/h
